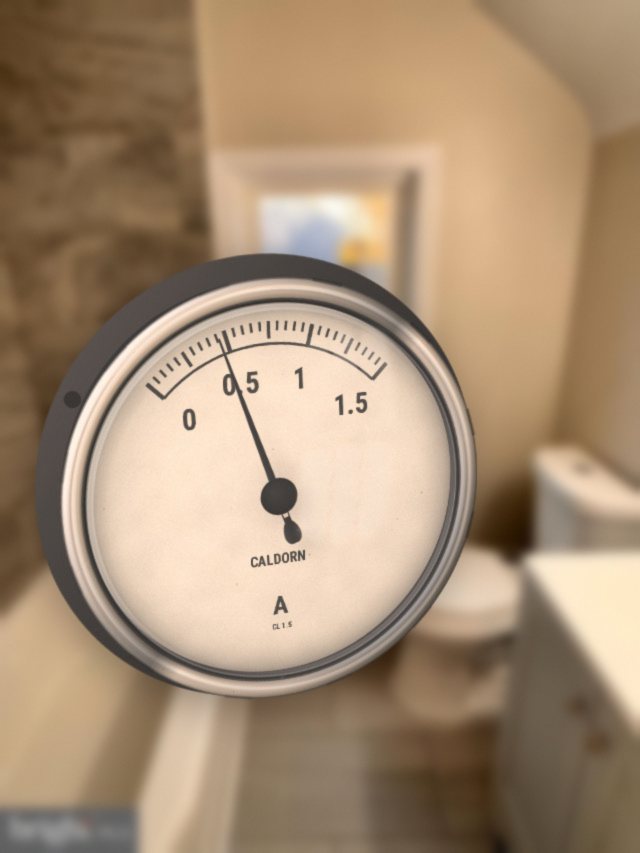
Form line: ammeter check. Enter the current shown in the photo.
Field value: 0.45 A
